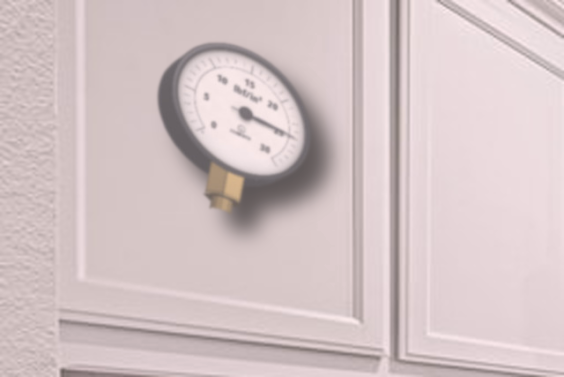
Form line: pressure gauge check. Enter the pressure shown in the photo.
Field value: 25 psi
